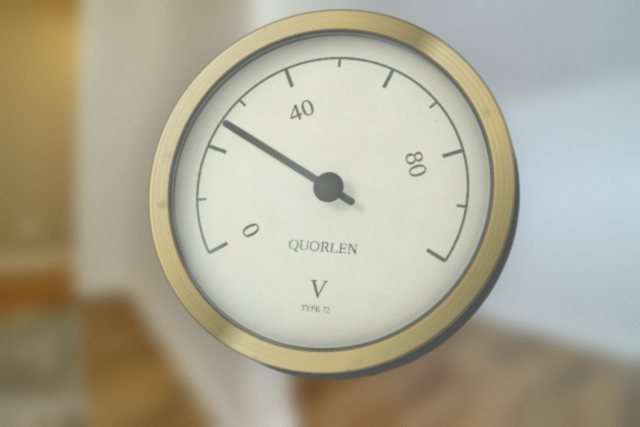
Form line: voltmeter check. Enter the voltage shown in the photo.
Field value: 25 V
